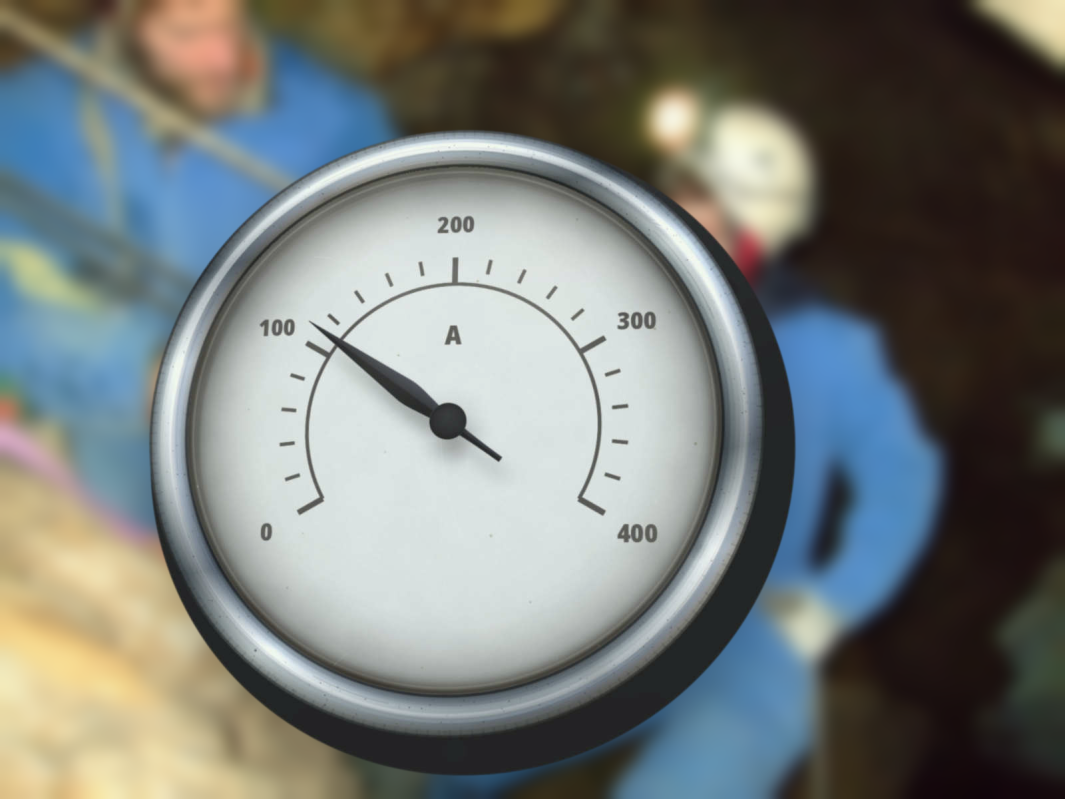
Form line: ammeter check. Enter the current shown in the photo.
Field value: 110 A
